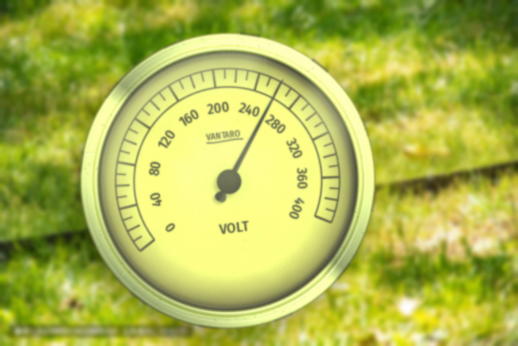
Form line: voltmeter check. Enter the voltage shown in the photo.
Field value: 260 V
